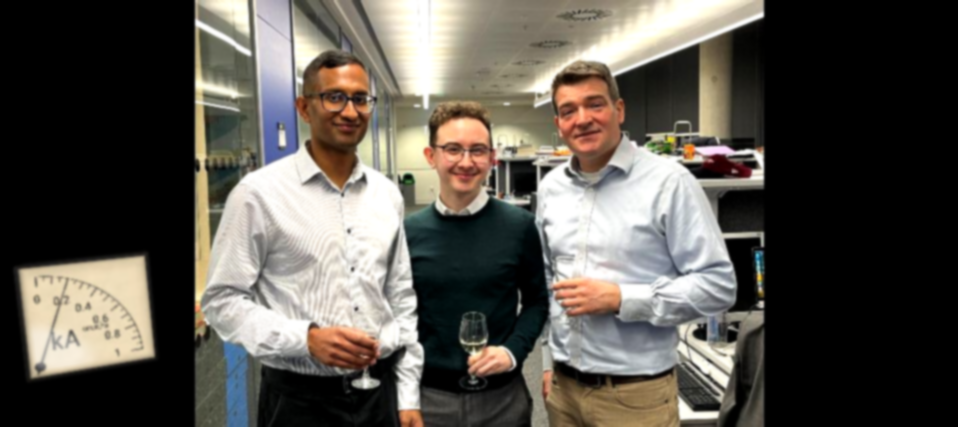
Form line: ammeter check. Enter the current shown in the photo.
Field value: 0.2 kA
